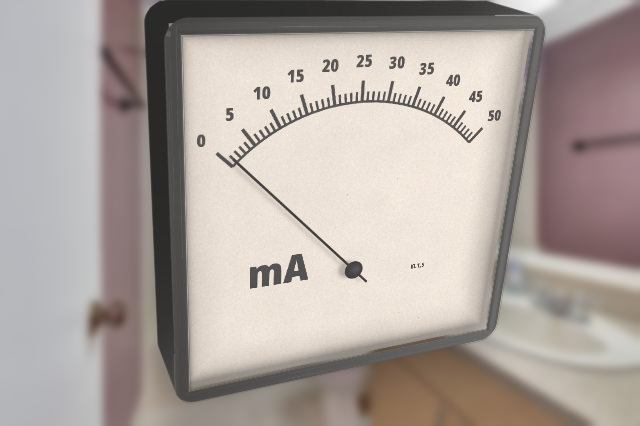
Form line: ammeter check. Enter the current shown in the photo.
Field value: 1 mA
